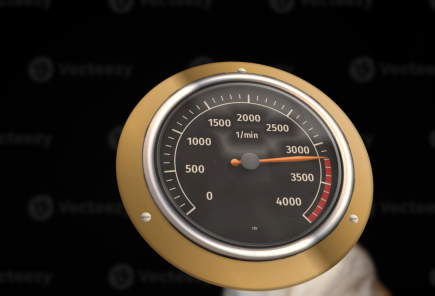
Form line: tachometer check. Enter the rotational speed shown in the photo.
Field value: 3200 rpm
